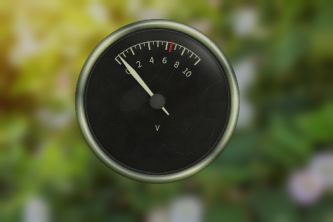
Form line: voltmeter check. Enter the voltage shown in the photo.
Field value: 0.5 V
